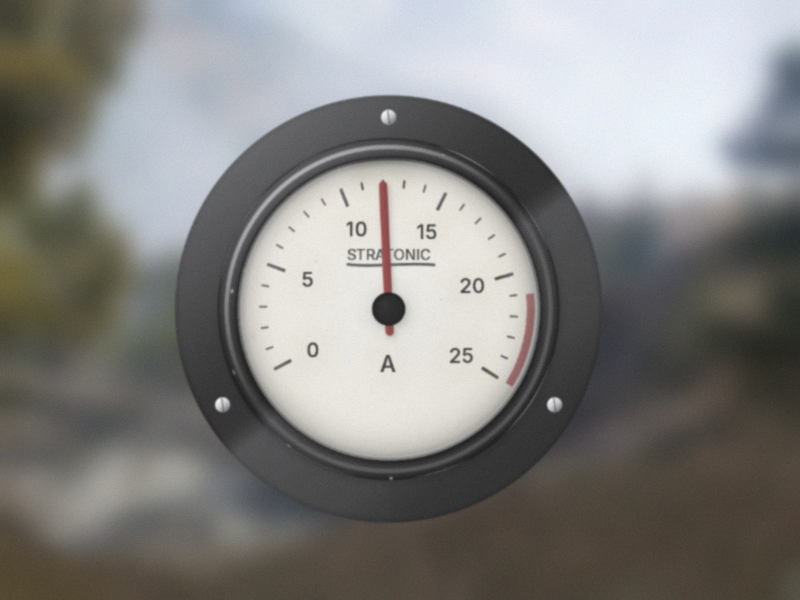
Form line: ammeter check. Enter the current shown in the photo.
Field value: 12 A
